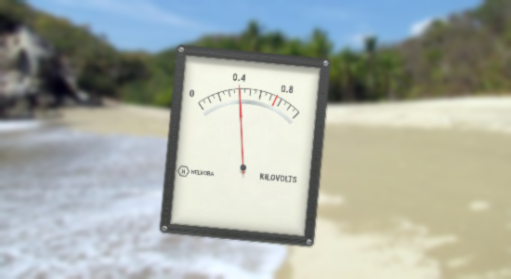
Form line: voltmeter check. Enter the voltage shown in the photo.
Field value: 0.4 kV
